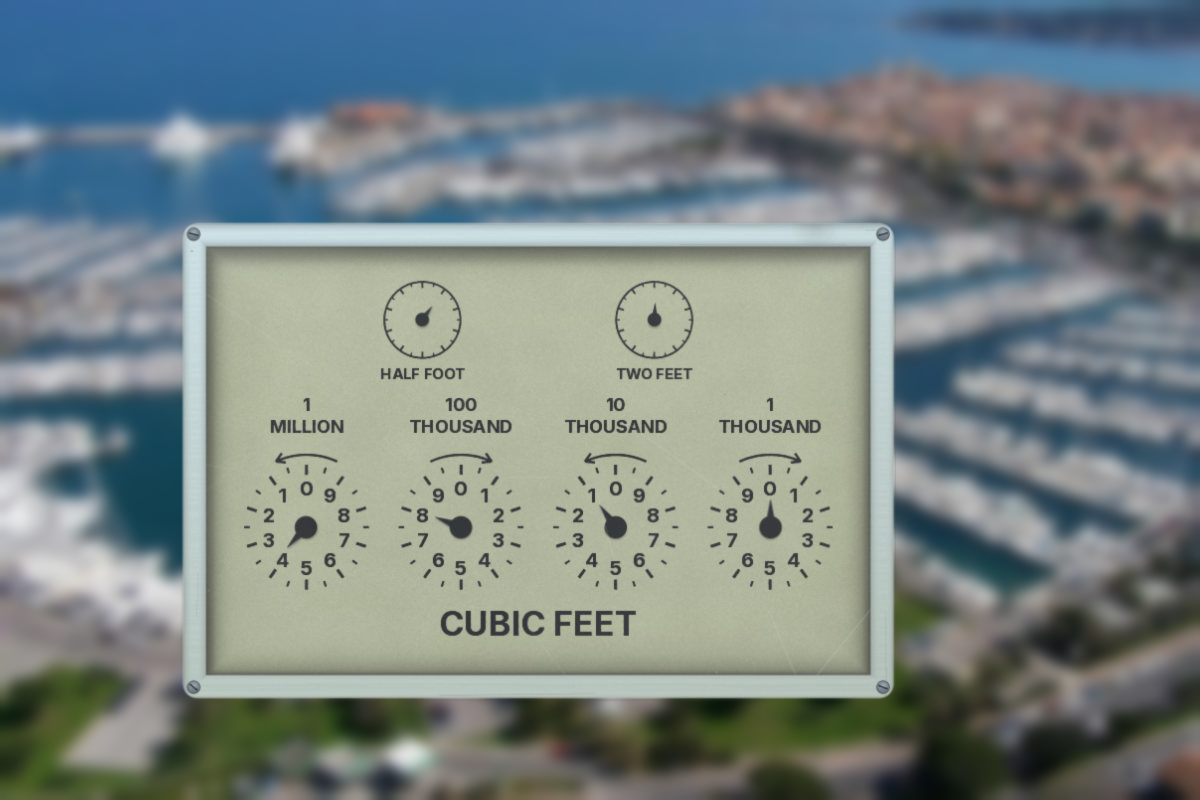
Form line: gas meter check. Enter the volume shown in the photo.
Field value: 381000 ft³
